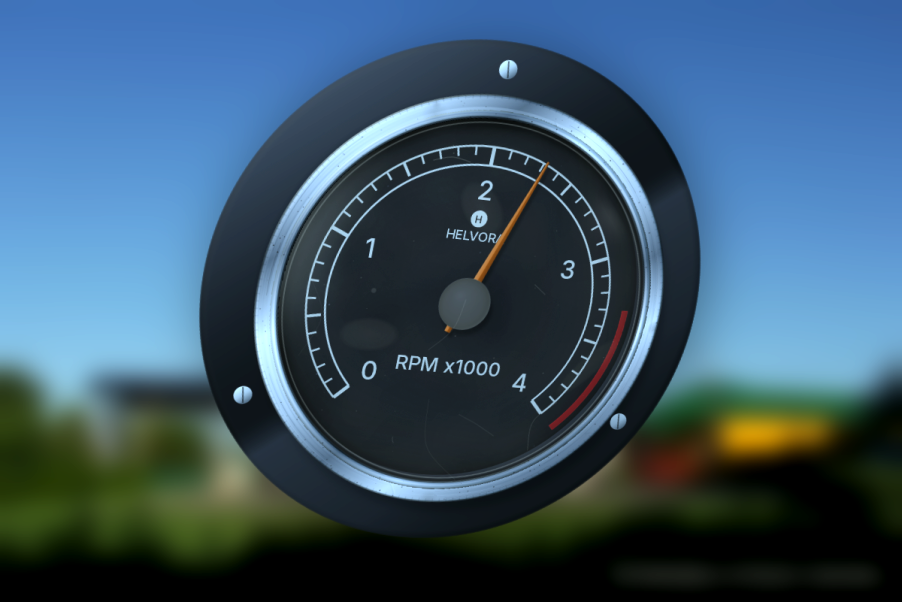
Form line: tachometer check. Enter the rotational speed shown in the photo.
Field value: 2300 rpm
